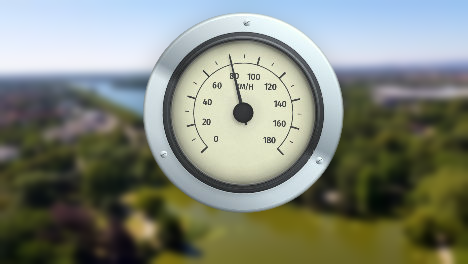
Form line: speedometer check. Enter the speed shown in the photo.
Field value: 80 km/h
